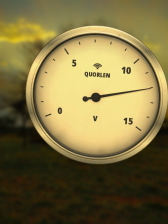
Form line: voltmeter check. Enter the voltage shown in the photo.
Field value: 12 V
